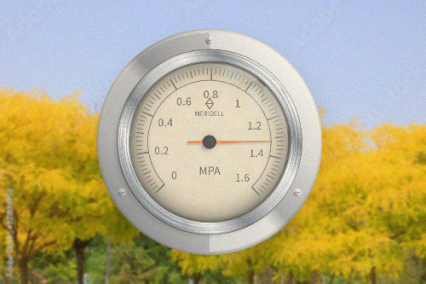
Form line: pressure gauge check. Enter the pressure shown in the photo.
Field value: 1.32 MPa
